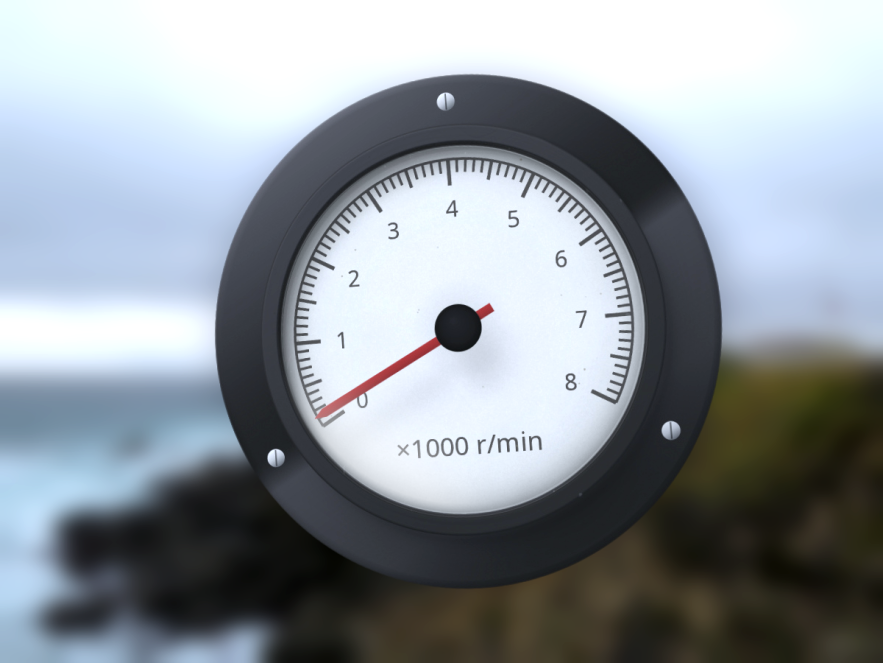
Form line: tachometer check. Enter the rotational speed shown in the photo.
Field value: 100 rpm
